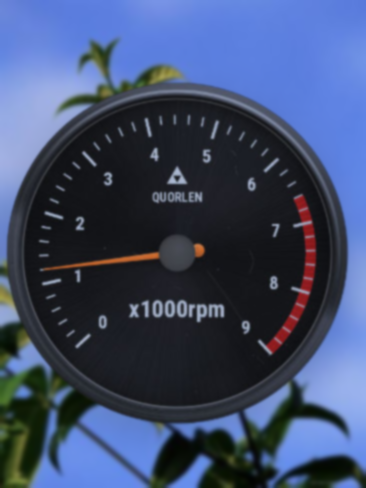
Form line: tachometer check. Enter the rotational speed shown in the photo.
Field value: 1200 rpm
